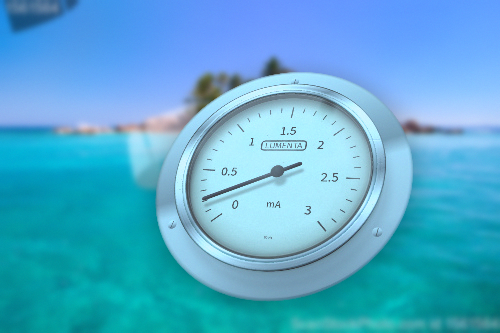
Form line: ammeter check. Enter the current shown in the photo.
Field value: 0.2 mA
